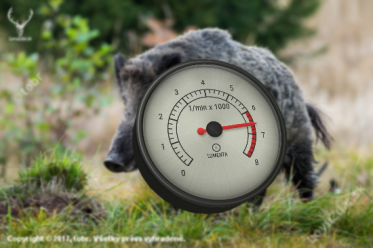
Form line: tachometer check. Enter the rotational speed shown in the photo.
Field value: 6600 rpm
